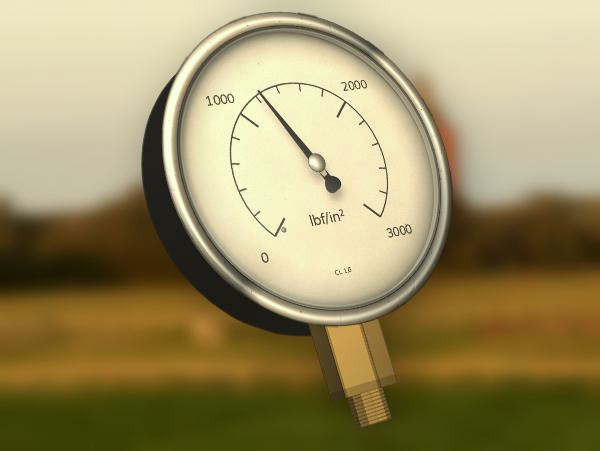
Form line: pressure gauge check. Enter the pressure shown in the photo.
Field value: 1200 psi
